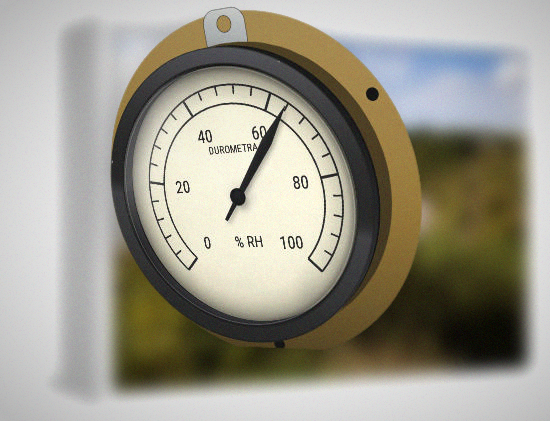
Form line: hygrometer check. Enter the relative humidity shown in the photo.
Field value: 64 %
